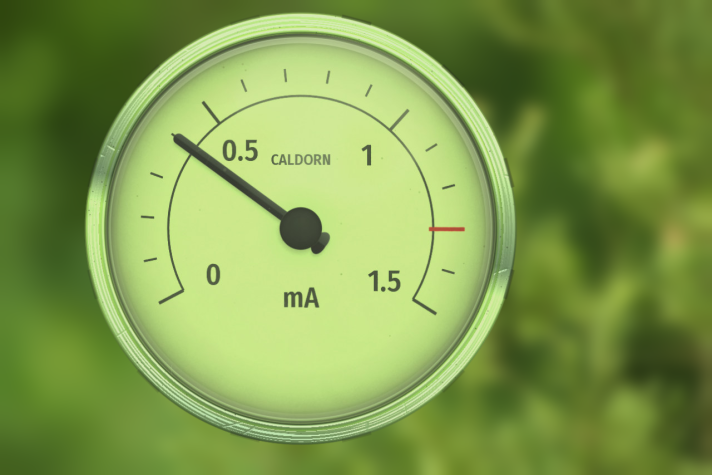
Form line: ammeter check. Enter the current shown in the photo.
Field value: 0.4 mA
